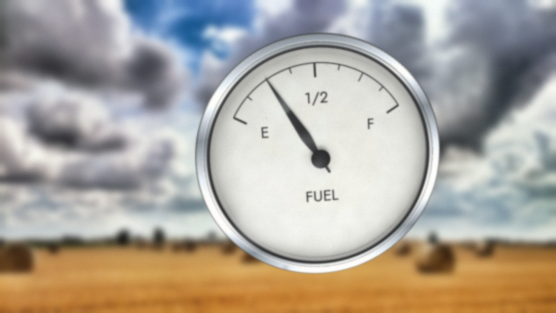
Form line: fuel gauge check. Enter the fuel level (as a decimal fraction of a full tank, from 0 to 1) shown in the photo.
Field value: 0.25
